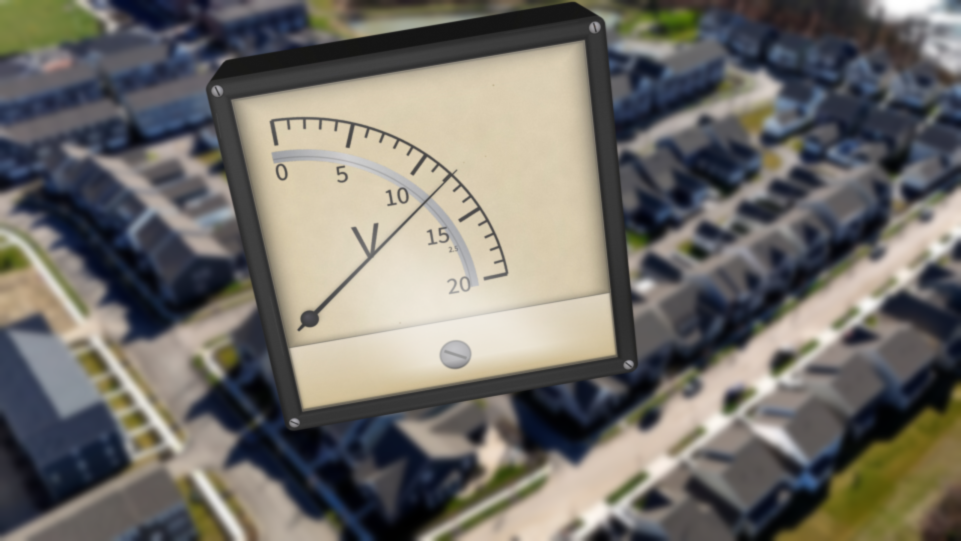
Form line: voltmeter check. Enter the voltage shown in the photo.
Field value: 12 V
